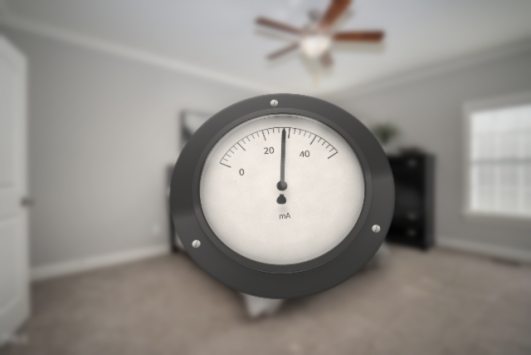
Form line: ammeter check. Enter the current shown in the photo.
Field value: 28 mA
